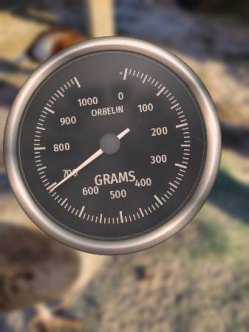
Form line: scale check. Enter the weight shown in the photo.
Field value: 690 g
